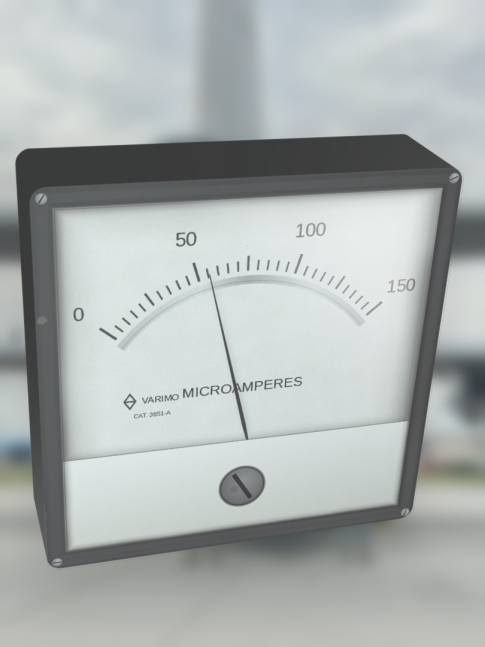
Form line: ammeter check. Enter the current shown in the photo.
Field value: 55 µA
